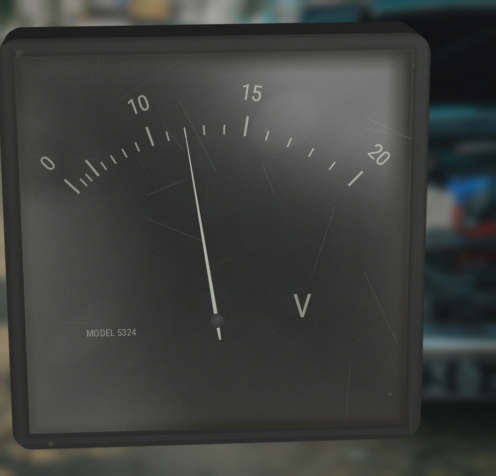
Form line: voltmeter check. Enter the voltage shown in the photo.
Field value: 12 V
